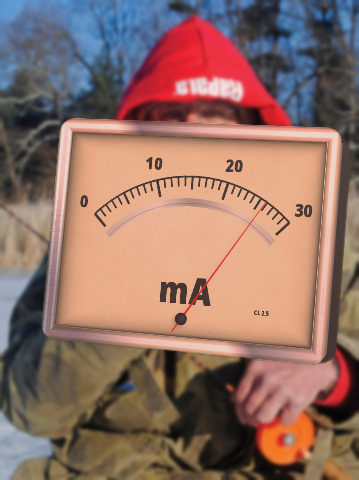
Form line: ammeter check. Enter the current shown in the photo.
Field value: 26 mA
